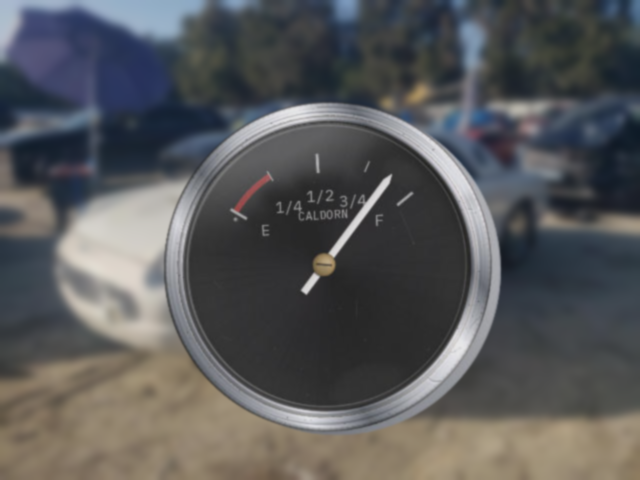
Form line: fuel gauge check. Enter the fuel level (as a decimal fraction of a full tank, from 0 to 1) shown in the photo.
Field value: 0.875
